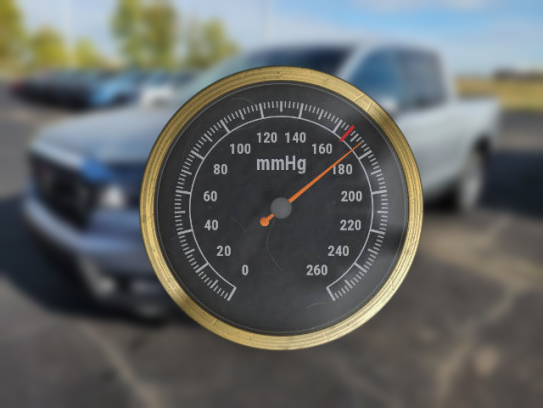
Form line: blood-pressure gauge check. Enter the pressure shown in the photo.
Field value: 174 mmHg
